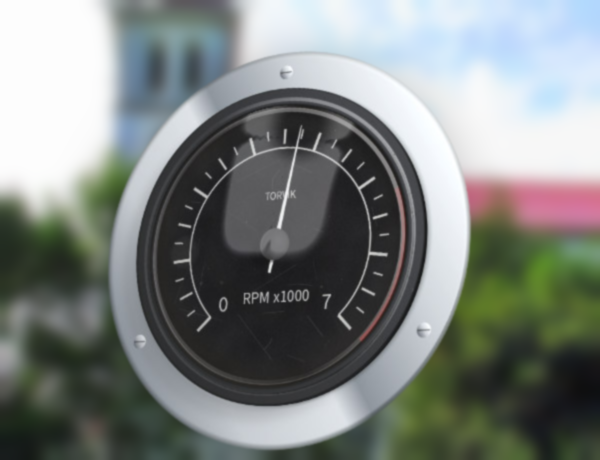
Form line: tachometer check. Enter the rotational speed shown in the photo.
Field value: 3750 rpm
